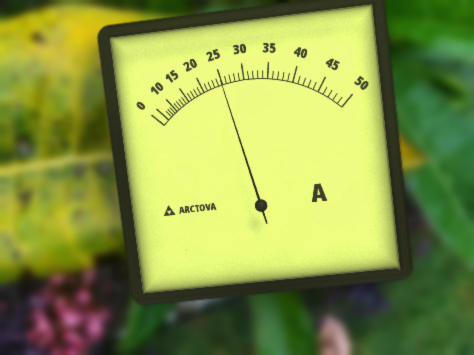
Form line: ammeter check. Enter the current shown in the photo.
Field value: 25 A
